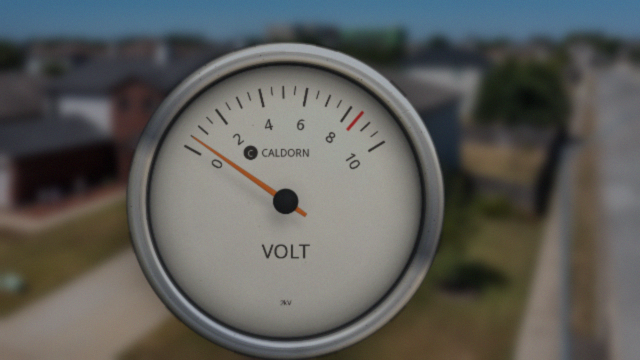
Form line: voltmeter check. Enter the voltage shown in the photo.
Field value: 0.5 V
